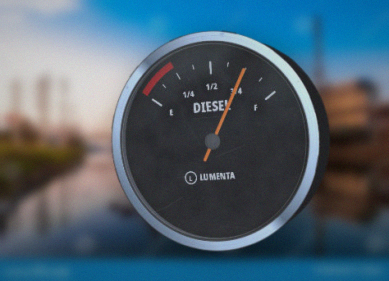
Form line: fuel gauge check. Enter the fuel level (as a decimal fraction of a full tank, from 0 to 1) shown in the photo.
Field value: 0.75
